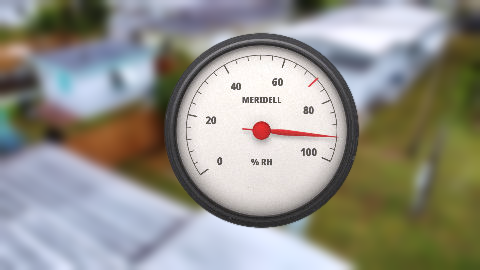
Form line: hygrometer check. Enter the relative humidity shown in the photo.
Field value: 92 %
